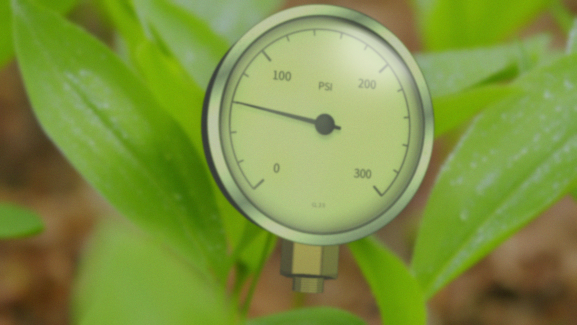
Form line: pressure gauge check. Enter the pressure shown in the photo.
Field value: 60 psi
